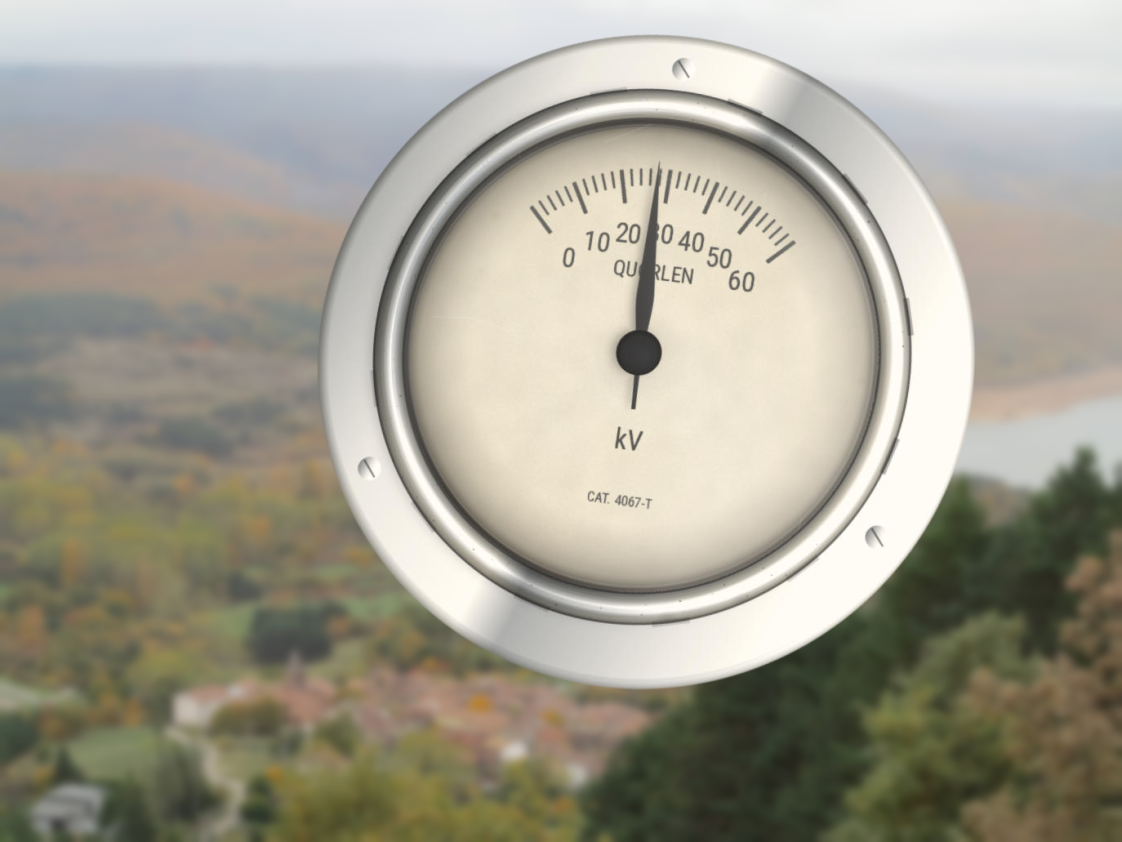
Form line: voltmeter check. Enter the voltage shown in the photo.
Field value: 28 kV
